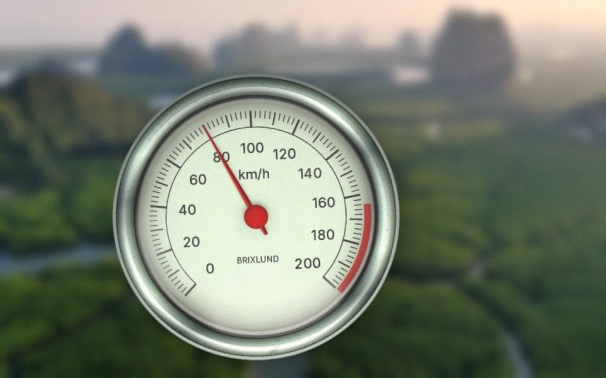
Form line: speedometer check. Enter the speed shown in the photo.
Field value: 80 km/h
